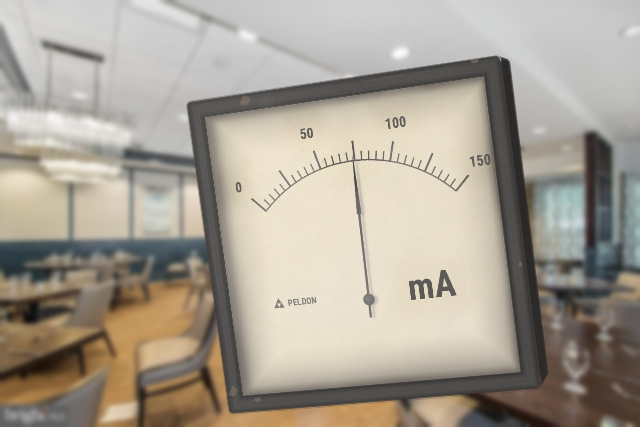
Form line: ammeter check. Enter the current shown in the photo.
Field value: 75 mA
